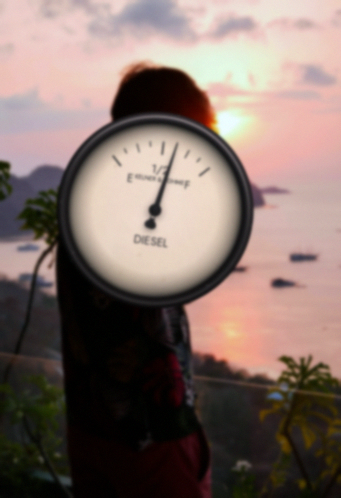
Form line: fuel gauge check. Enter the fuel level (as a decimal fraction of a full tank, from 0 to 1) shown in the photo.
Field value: 0.625
